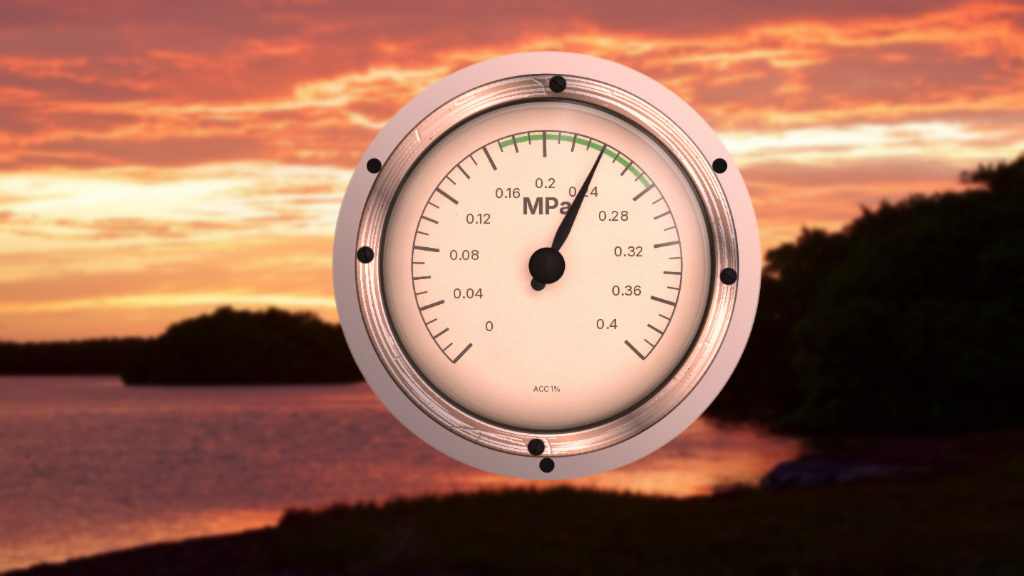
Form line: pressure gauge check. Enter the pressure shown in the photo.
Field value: 0.24 MPa
